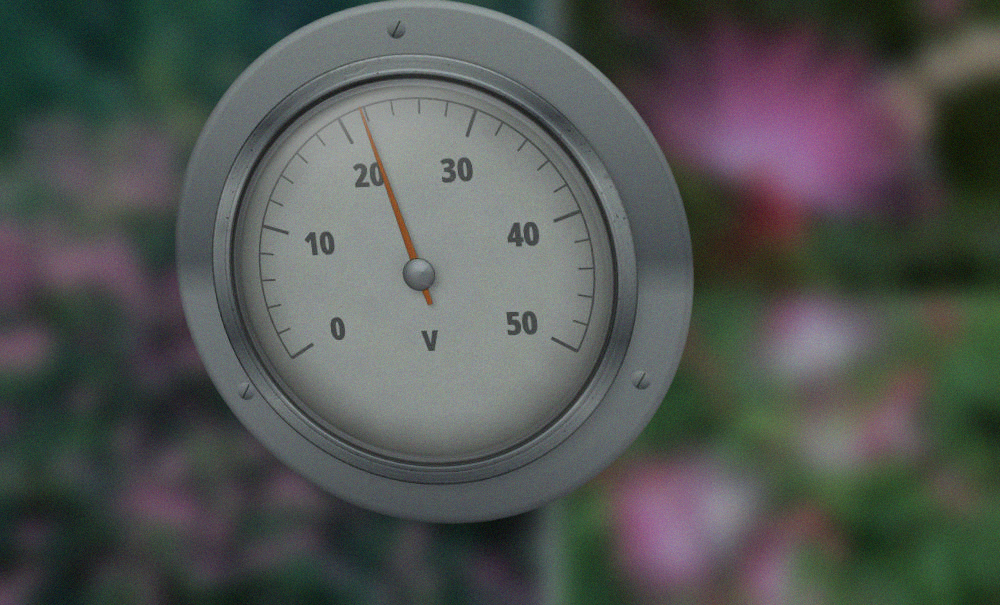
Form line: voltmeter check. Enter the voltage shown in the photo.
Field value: 22 V
